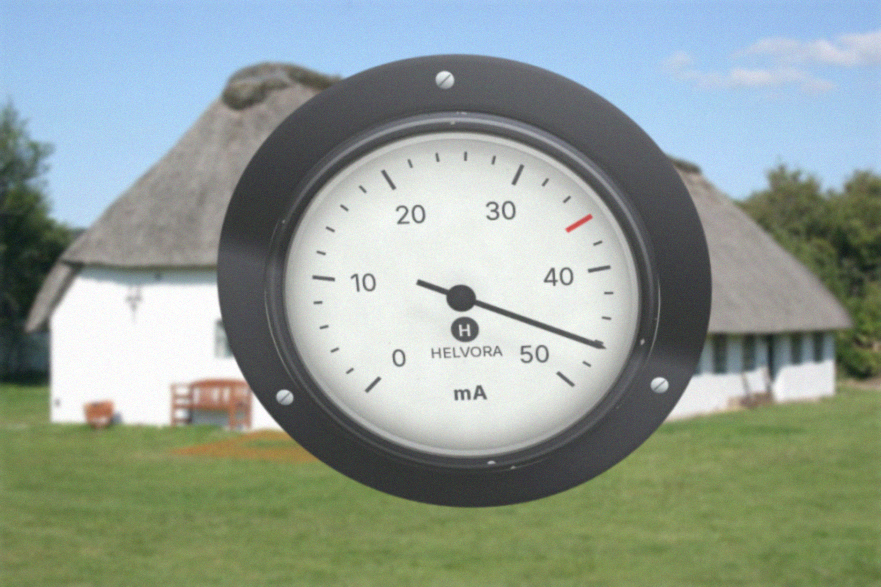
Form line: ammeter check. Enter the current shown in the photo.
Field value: 46 mA
